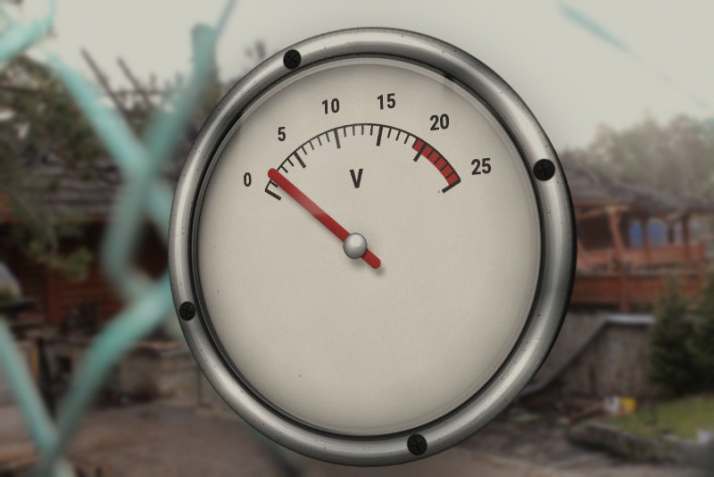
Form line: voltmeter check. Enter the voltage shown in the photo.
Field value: 2 V
